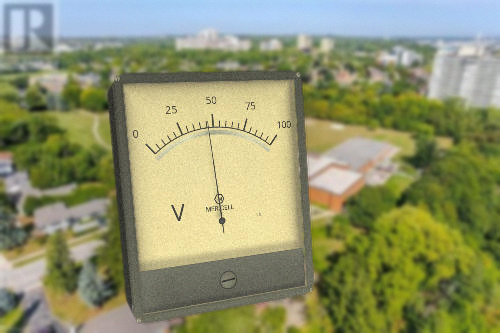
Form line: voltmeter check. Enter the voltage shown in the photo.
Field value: 45 V
